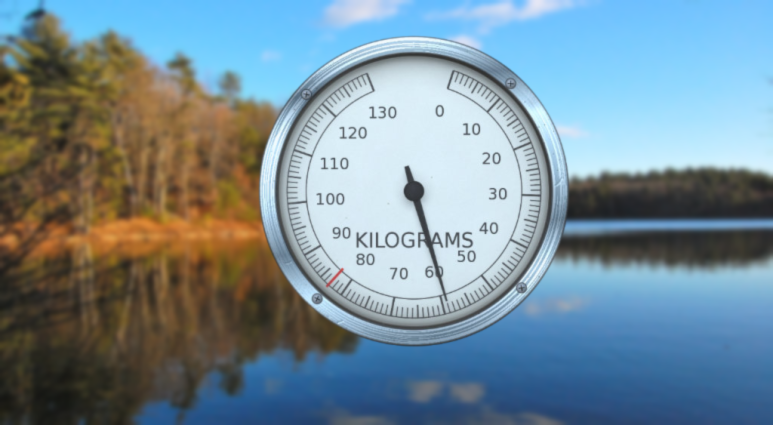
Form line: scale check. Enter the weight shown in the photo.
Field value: 59 kg
